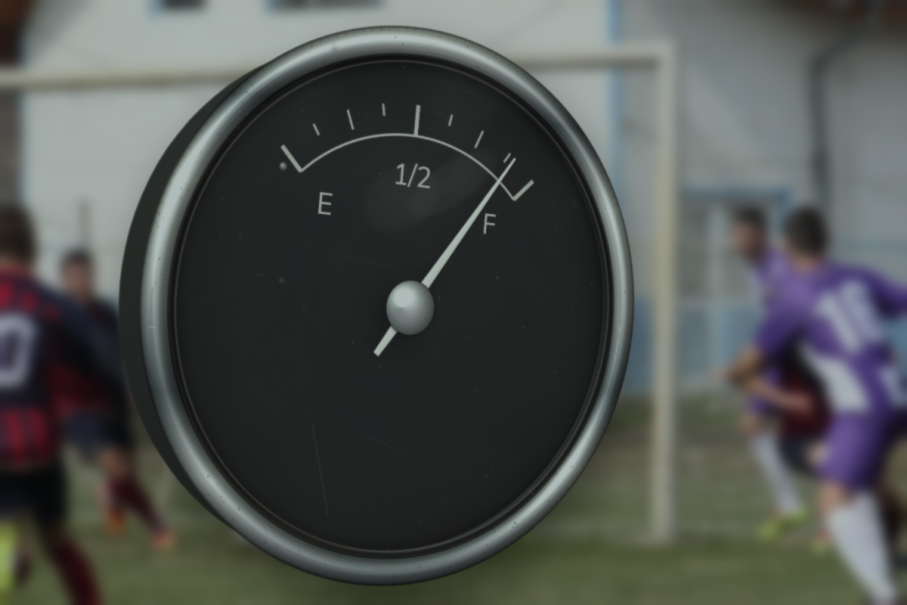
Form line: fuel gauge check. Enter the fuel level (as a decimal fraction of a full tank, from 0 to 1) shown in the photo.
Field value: 0.875
